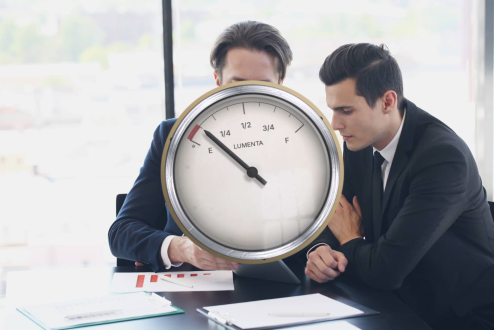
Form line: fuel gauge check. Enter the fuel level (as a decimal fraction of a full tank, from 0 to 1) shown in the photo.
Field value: 0.125
